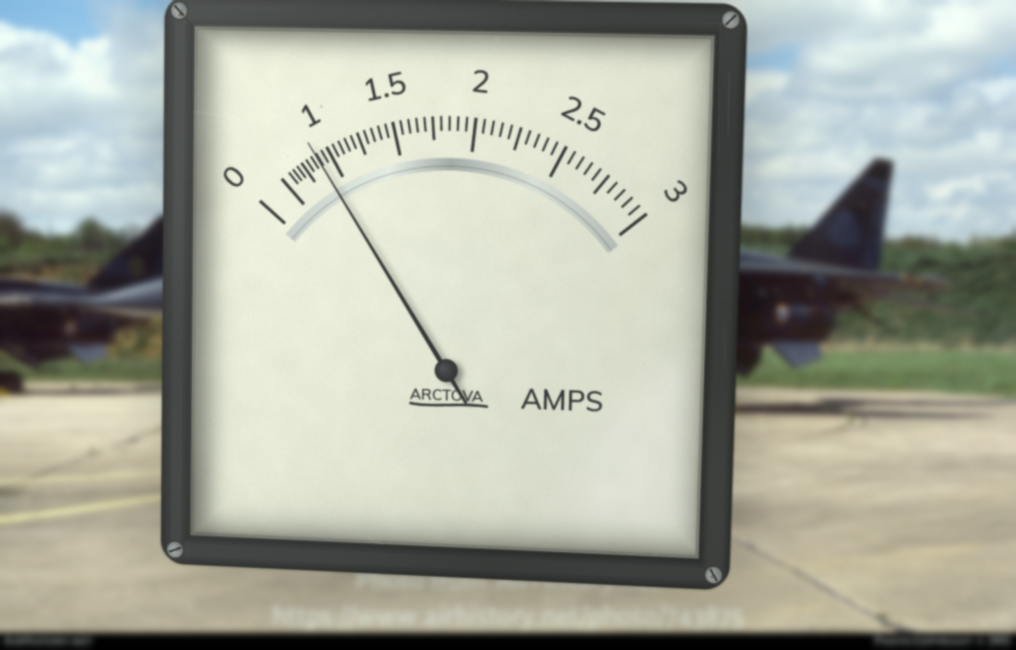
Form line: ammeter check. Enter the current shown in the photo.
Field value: 0.9 A
